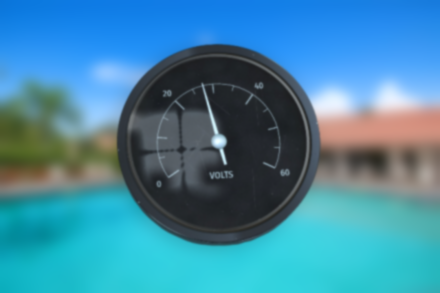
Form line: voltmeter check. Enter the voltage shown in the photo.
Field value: 27.5 V
